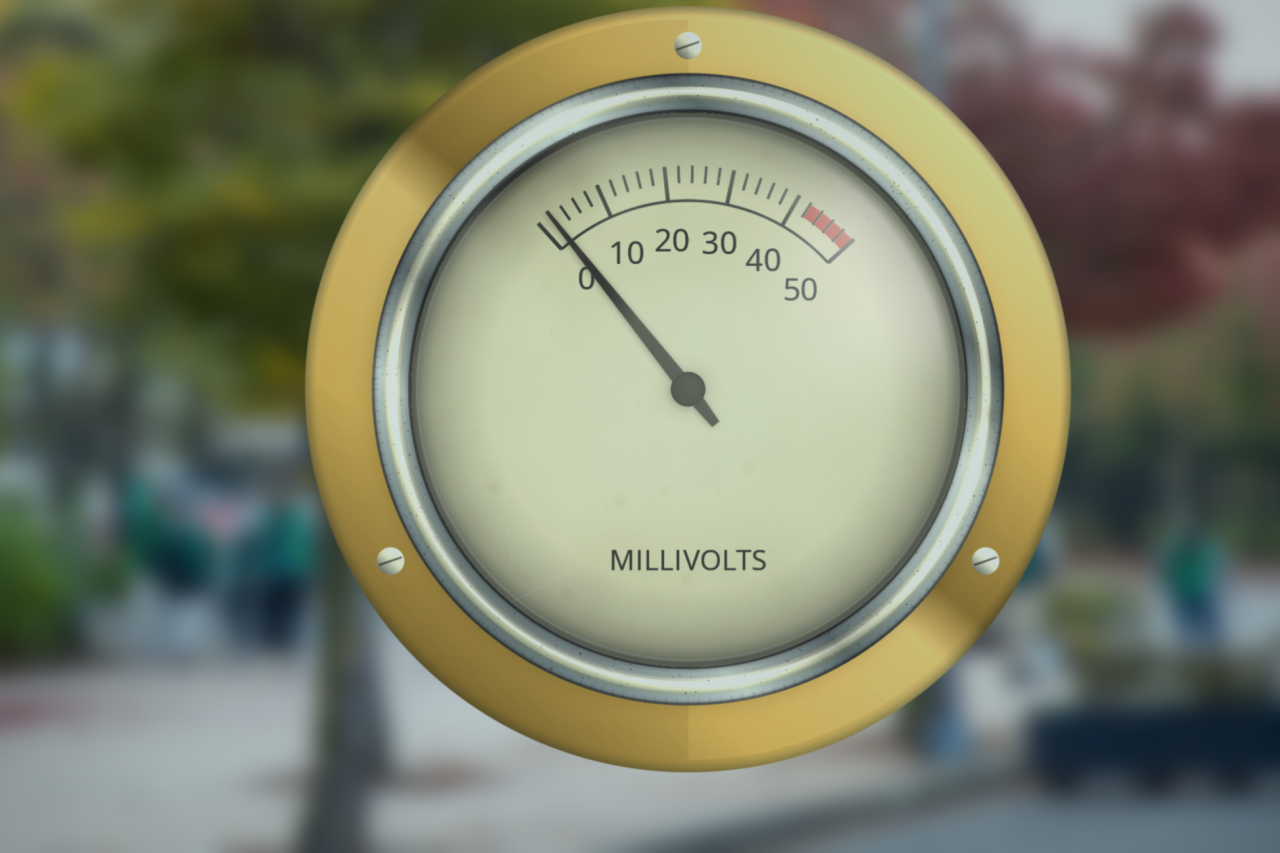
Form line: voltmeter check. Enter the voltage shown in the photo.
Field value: 2 mV
